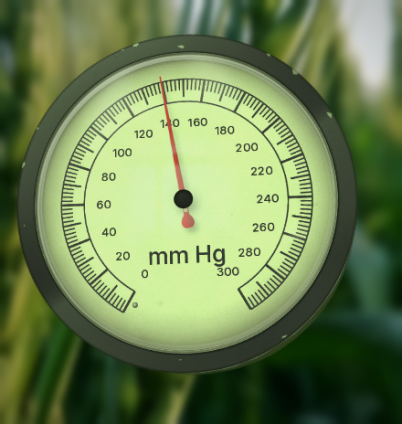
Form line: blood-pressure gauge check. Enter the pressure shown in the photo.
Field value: 140 mmHg
